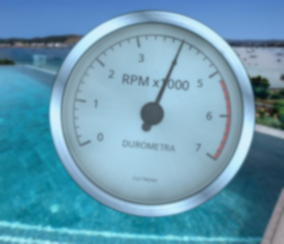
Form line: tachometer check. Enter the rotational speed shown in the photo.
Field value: 4000 rpm
